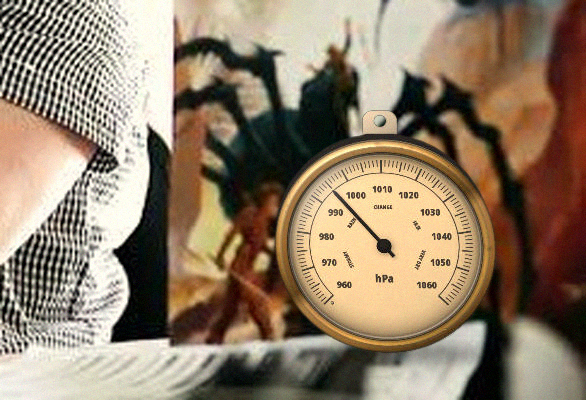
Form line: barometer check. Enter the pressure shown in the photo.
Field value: 995 hPa
